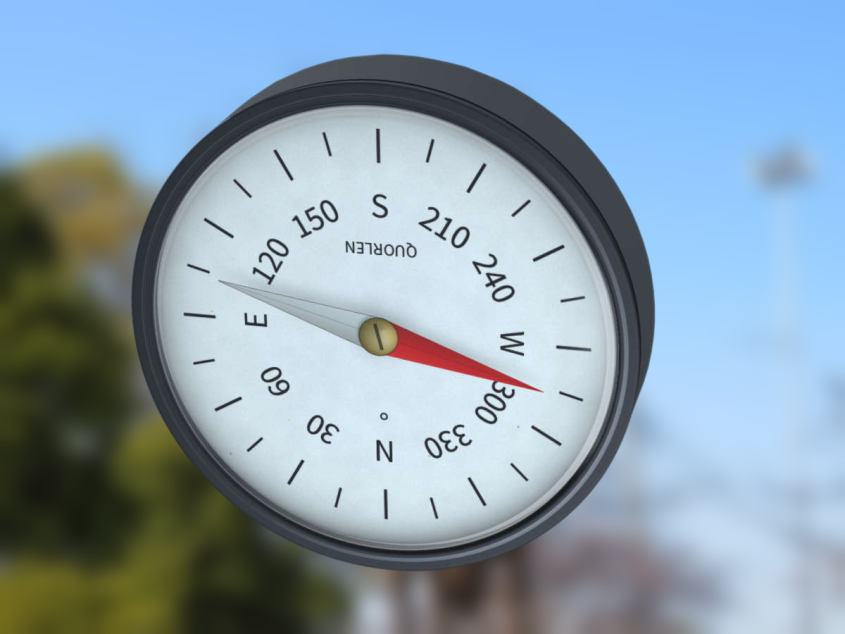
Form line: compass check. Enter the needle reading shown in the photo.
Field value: 285 °
